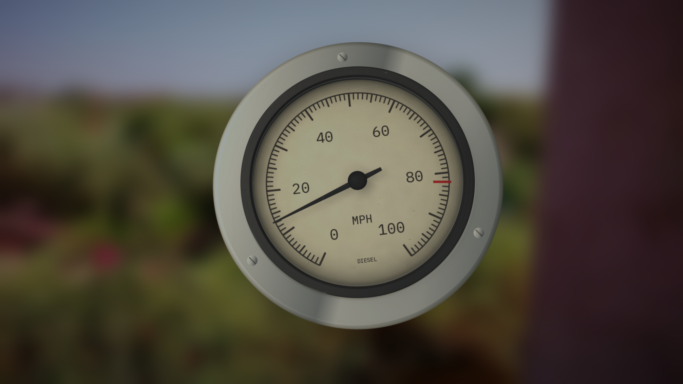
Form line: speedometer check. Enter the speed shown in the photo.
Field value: 13 mph
